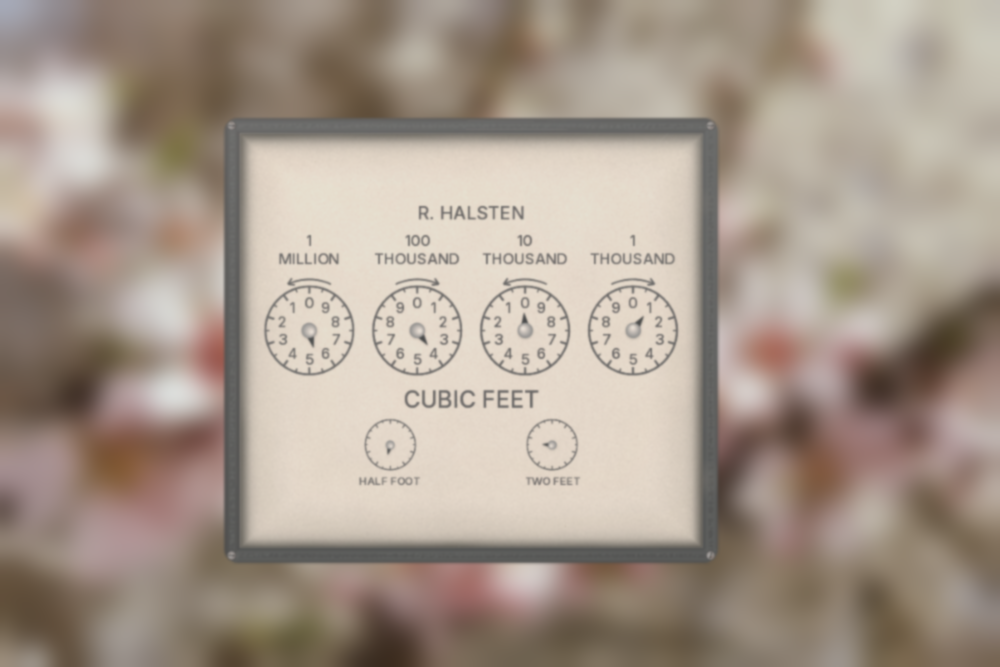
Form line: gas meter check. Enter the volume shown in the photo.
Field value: 540100 ft³
